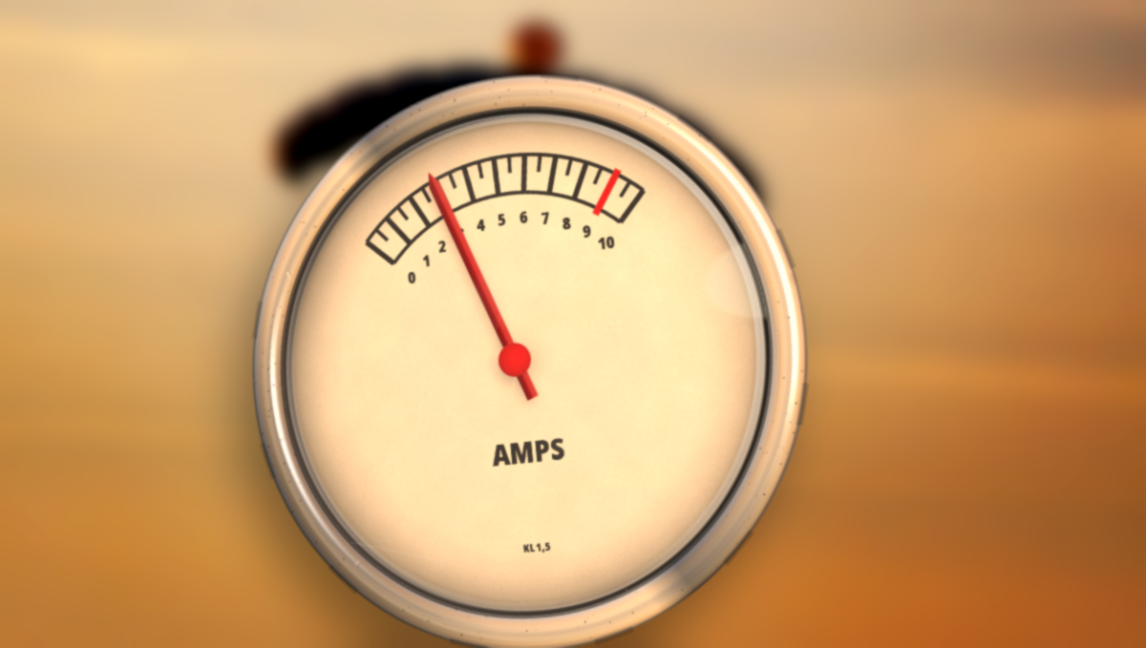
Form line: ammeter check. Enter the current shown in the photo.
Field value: 3 A
